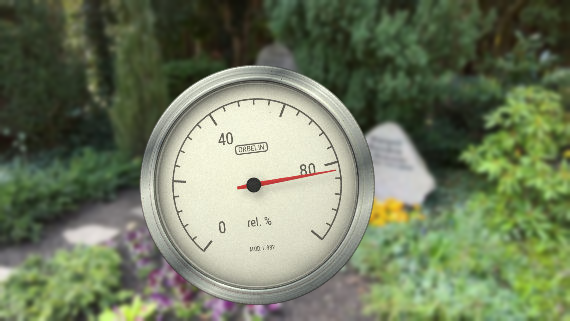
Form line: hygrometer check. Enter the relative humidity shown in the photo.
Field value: 82 %
